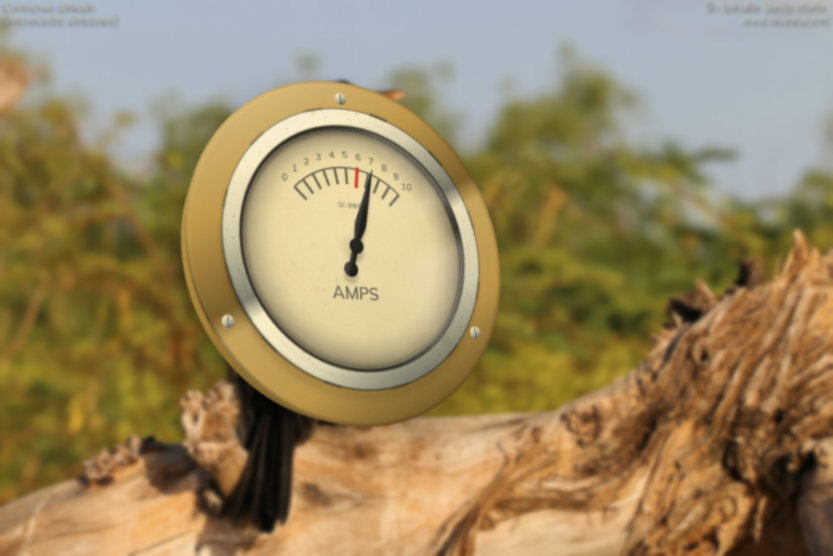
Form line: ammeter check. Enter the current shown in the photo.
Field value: 7 A
